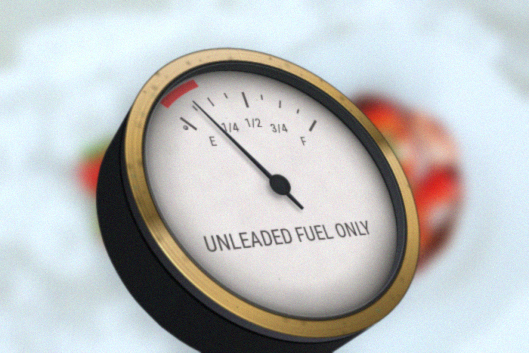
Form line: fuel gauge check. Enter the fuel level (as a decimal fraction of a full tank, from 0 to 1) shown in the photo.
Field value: 0.125
